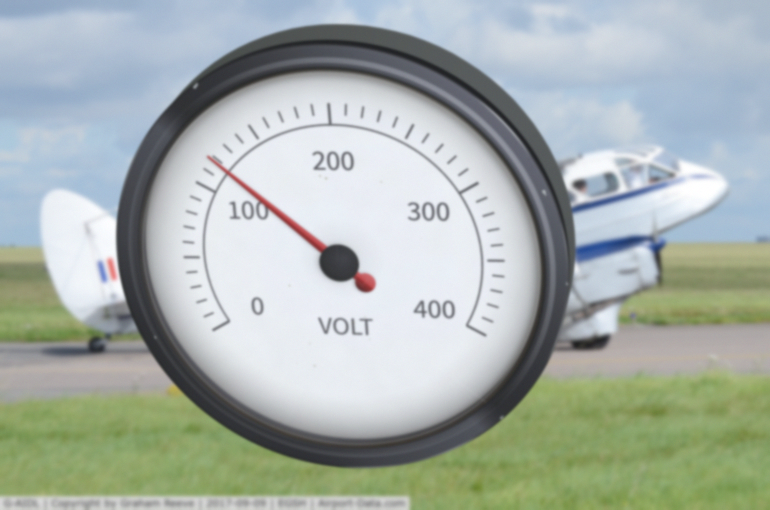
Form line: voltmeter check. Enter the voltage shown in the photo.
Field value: 120 V
